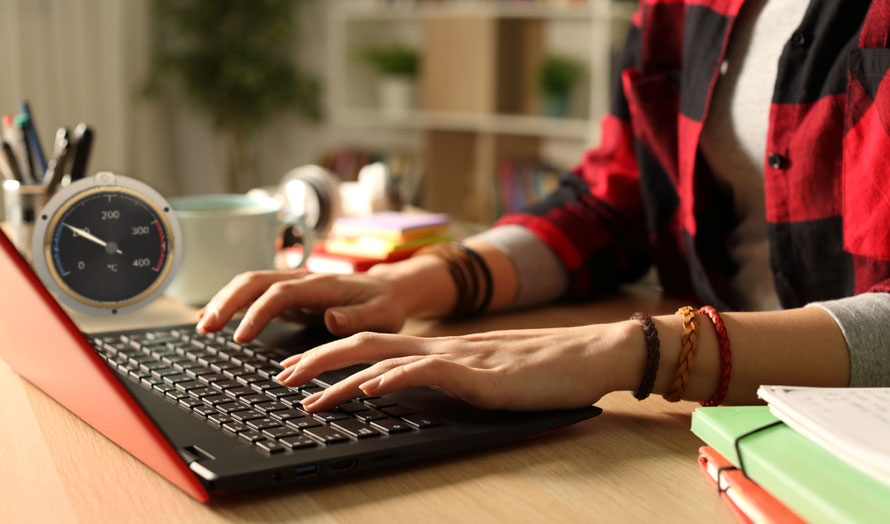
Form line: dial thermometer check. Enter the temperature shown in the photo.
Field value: 100 °C
